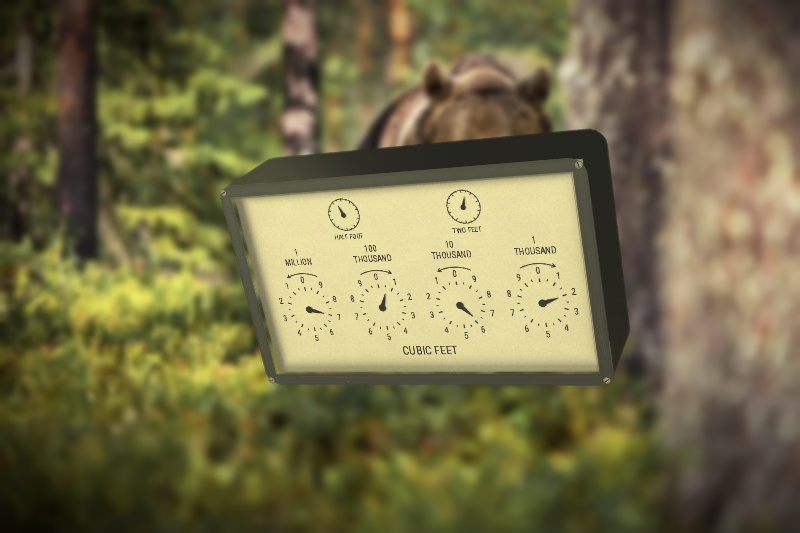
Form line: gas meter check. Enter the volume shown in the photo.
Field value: 706200 ft³
